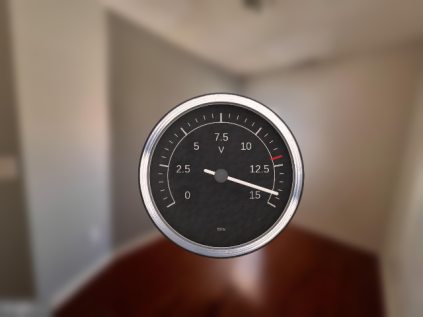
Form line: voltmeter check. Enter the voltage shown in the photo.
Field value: 14.25 V
